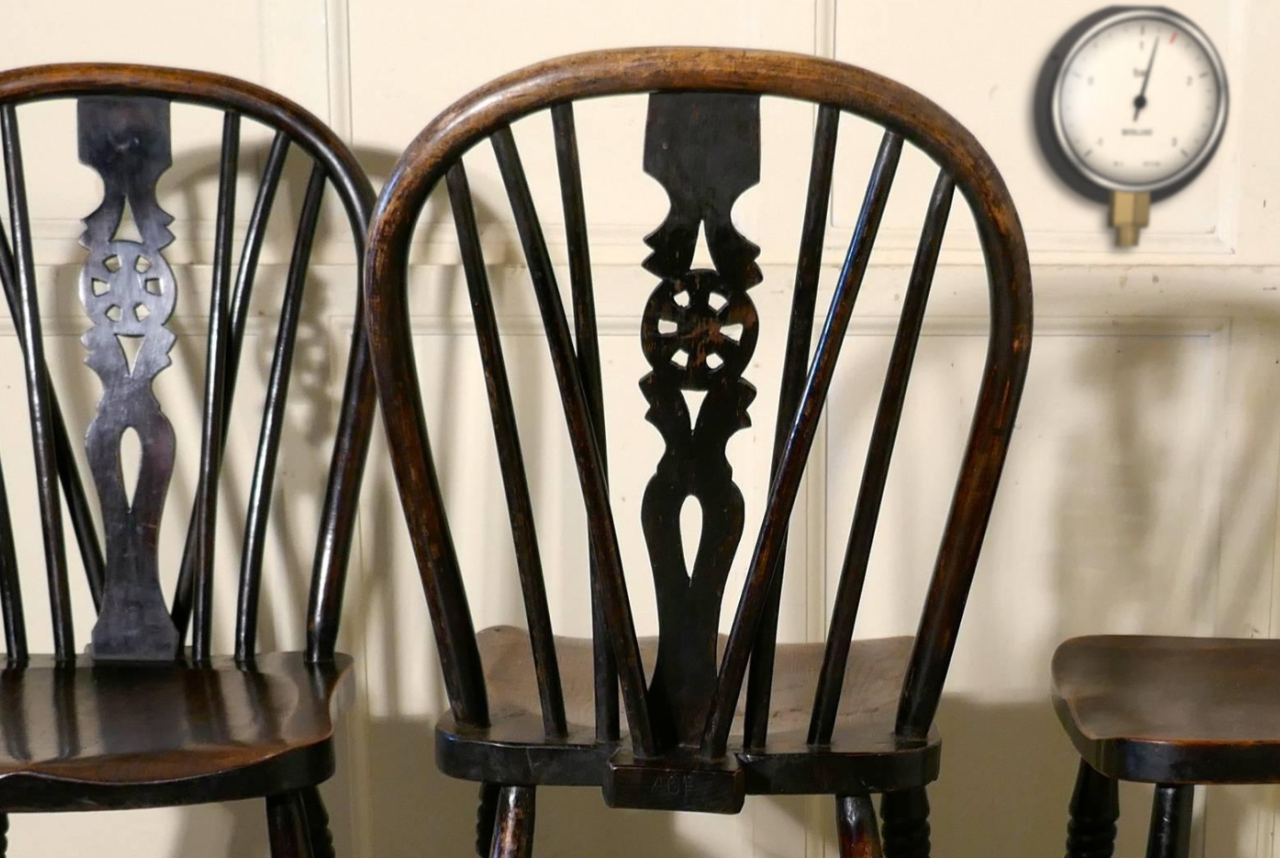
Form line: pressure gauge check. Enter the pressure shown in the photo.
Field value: 1.2 bar
